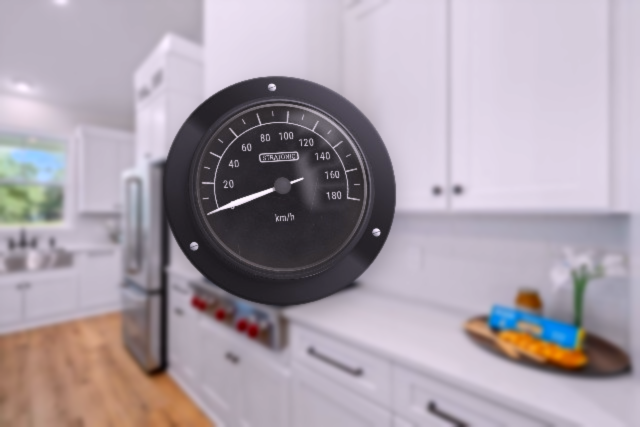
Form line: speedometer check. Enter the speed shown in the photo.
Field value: 0 km/h
